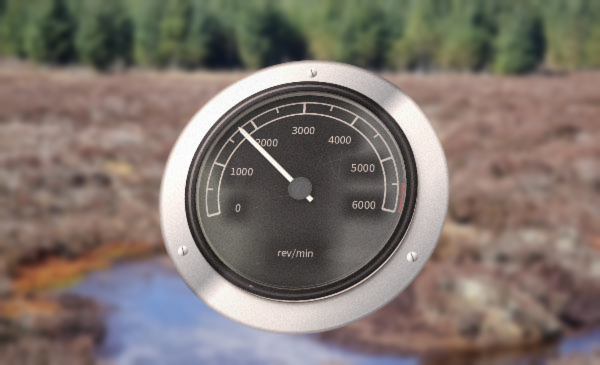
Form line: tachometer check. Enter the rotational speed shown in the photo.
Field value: 1750 rpm
